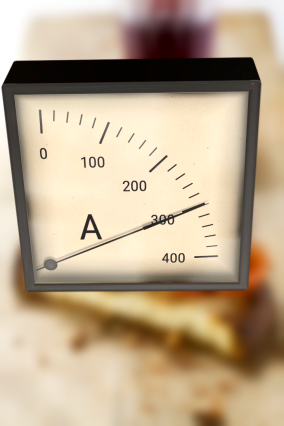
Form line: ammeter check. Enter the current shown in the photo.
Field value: 300 A
